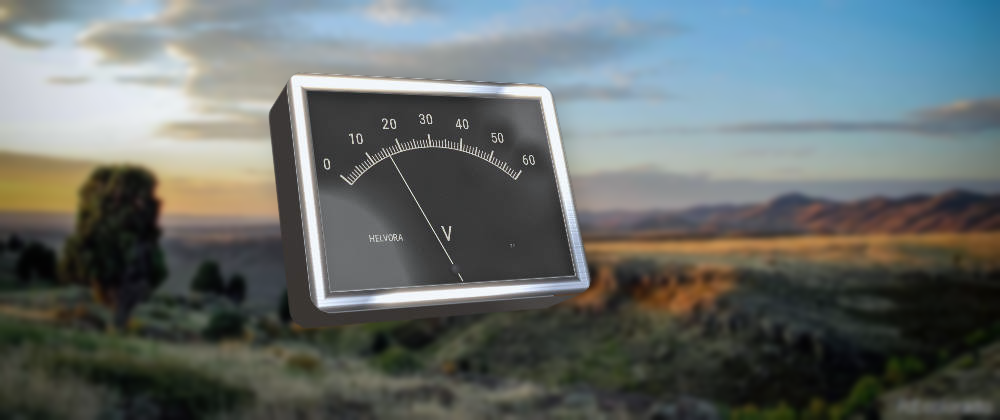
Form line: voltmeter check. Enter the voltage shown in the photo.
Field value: 15 V
